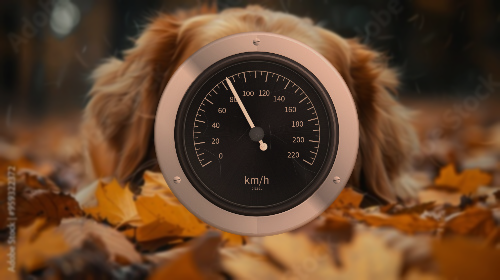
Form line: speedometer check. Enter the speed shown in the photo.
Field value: 85 km/h
